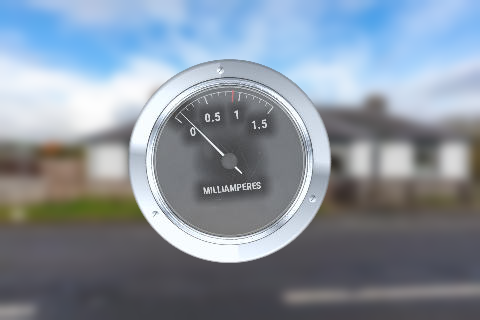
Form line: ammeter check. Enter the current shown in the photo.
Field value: 0.1 mA
